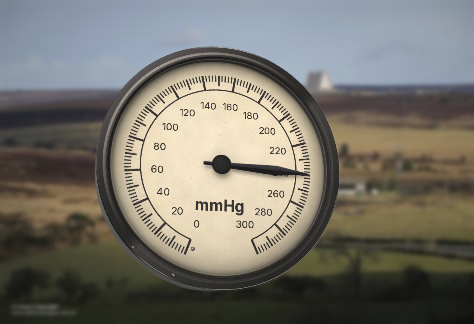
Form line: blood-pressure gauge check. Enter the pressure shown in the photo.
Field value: 240 mmHg
